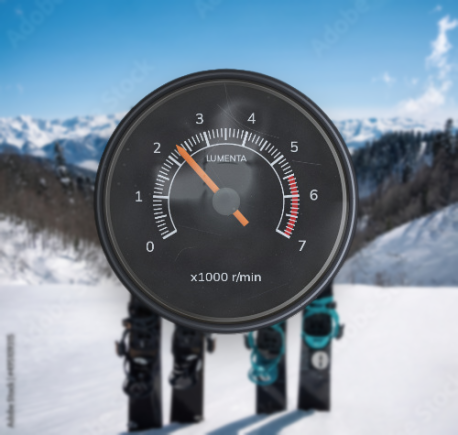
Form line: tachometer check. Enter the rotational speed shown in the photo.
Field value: 2300 rpm
